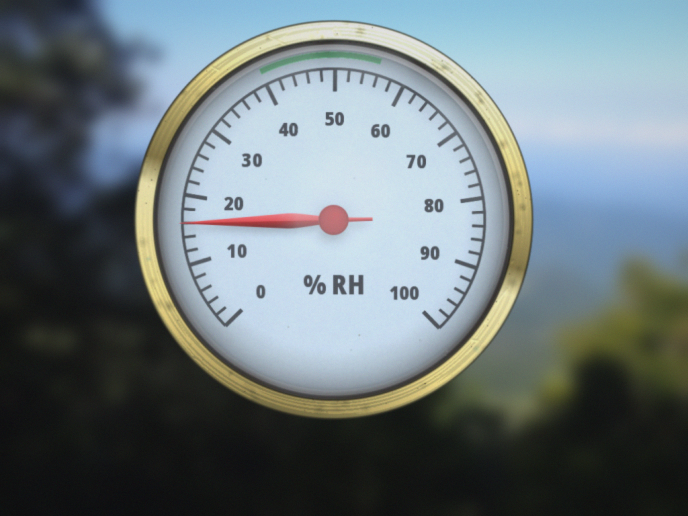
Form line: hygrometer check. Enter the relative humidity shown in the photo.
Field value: 16 %
